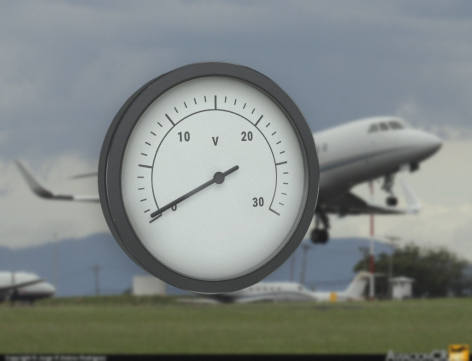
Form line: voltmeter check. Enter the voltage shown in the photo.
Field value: 0.5 V
